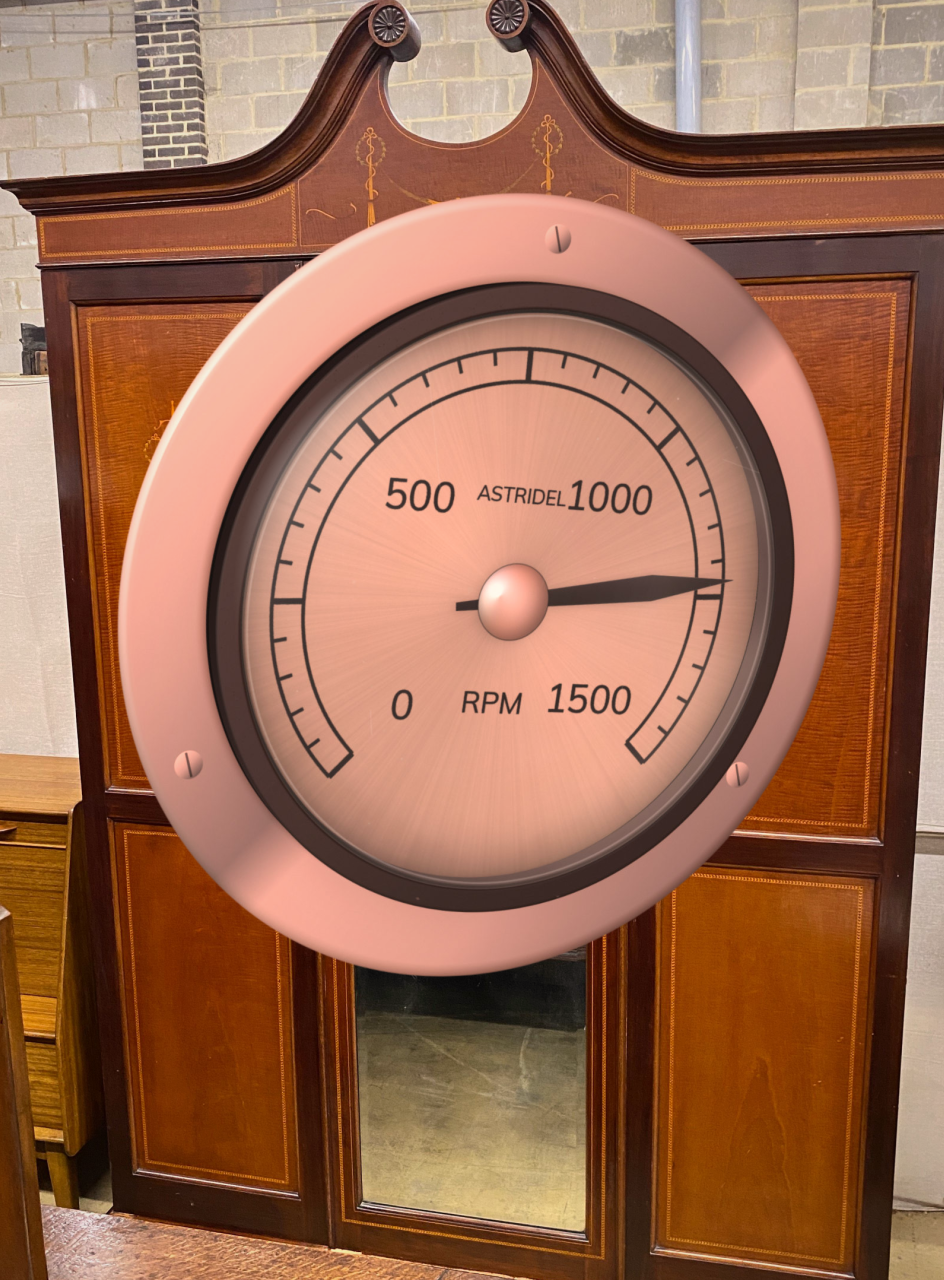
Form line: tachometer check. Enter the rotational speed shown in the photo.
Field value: 1225 rpm
